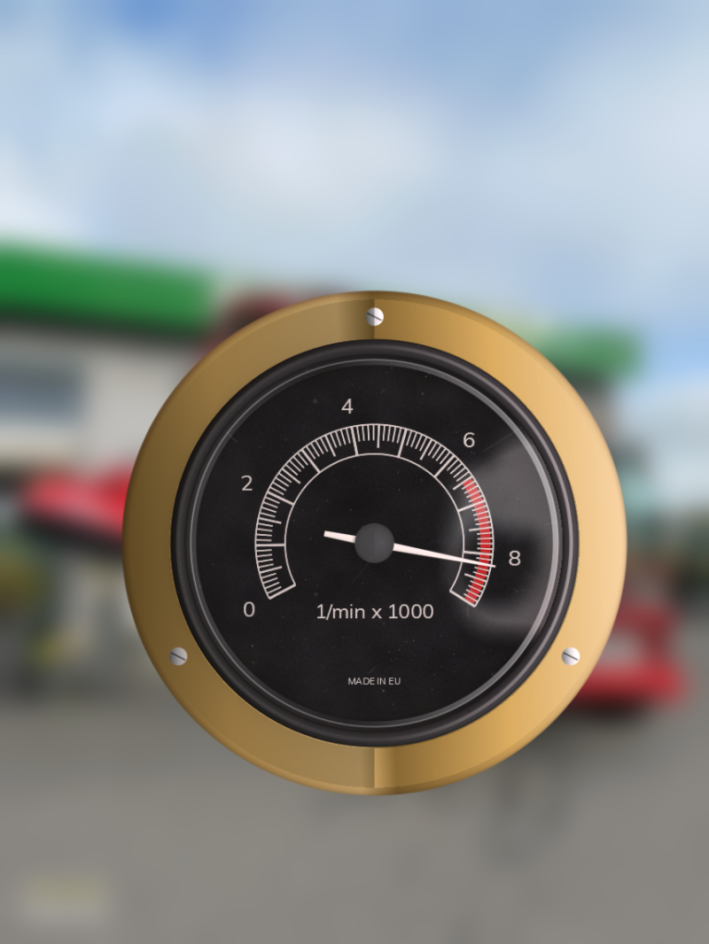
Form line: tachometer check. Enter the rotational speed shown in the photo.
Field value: 8200 rpm
